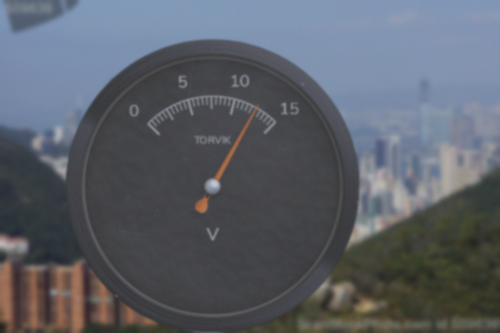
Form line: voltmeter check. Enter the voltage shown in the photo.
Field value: 12.5 V
